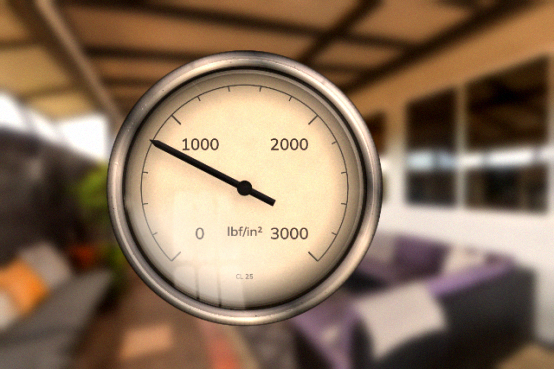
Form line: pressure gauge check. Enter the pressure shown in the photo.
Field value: 800 psi
